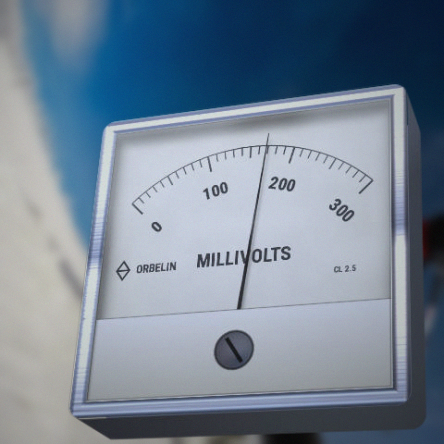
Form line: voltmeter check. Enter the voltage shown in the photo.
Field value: 170 mV
